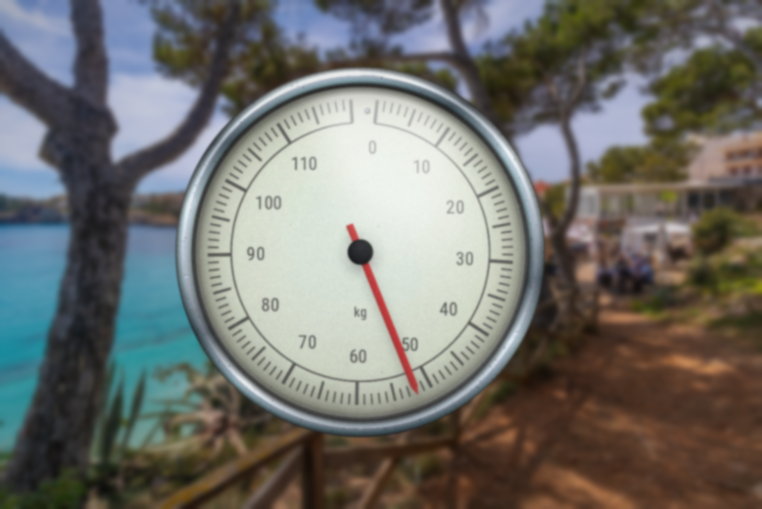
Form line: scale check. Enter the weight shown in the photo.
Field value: 52 kg
